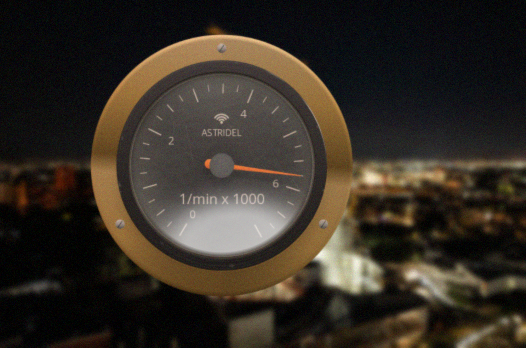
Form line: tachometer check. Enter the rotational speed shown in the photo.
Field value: 5750 rpm
